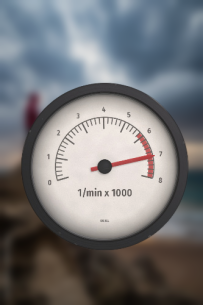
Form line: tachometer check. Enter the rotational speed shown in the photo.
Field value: 7000 rpm
